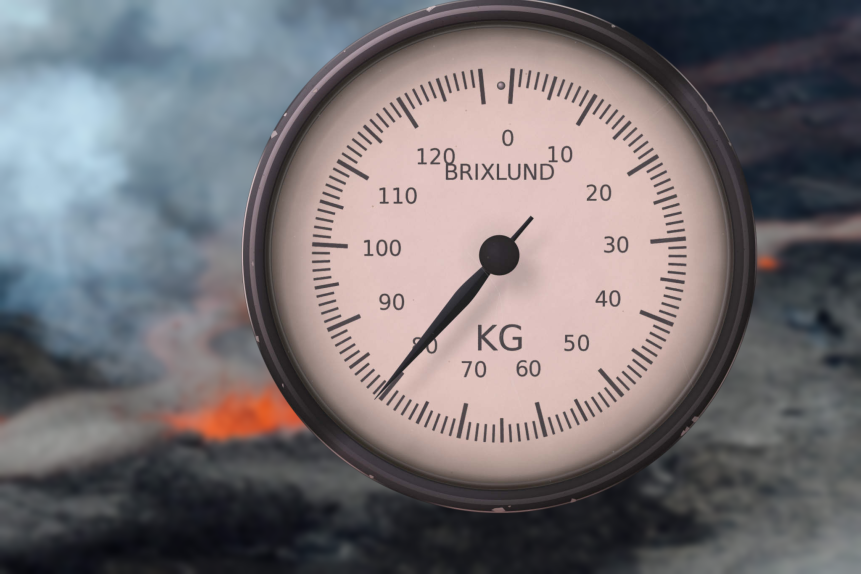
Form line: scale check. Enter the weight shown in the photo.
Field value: 80.5 kg
